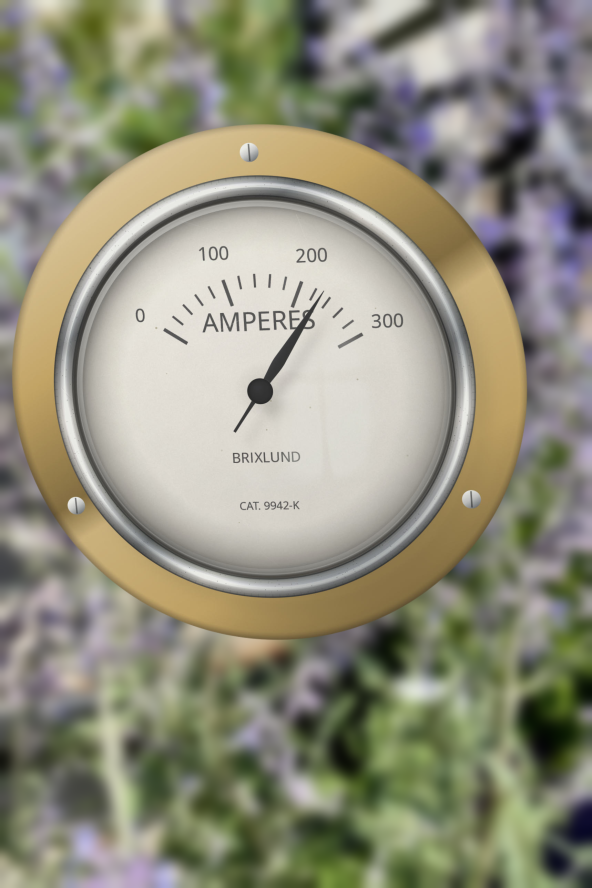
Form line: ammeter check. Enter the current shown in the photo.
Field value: 230 A
